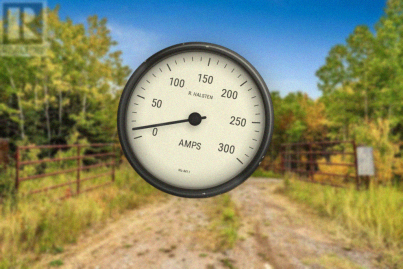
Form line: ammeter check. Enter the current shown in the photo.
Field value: 10 A
